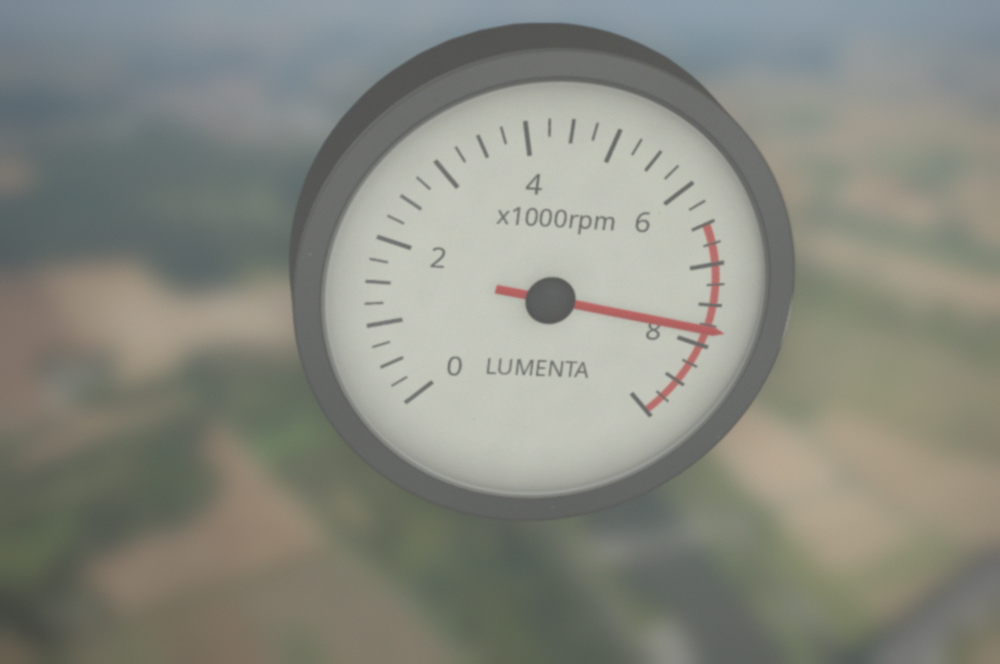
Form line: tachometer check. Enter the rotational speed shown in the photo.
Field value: 7750 rpm
